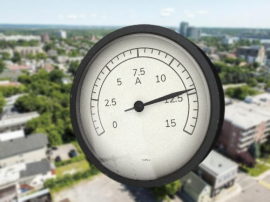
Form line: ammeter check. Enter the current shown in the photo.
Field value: 12.25 A
